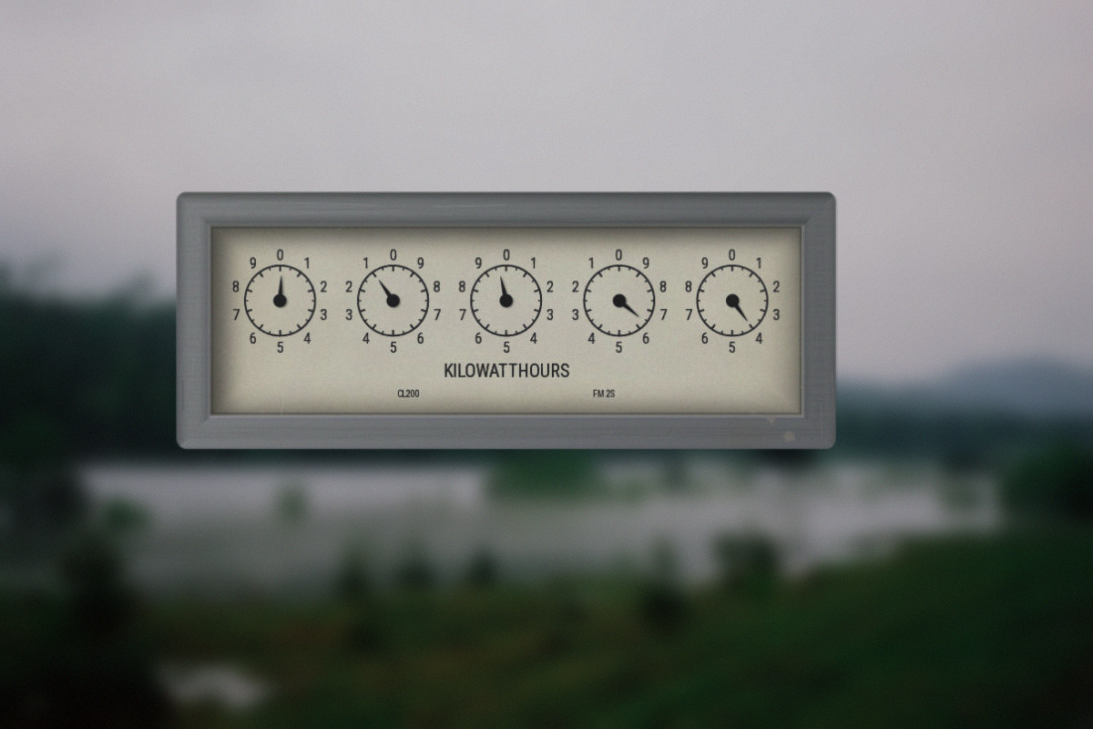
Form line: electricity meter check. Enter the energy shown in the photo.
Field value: 964 kWh
